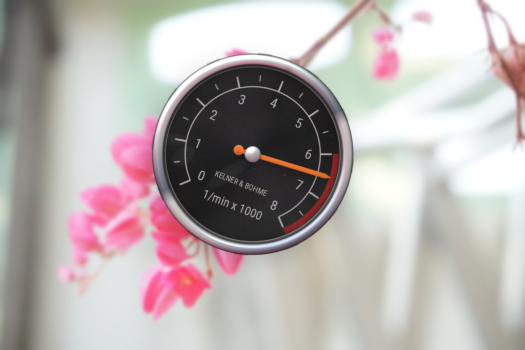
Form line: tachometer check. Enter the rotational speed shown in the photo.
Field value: 6500 rpm
